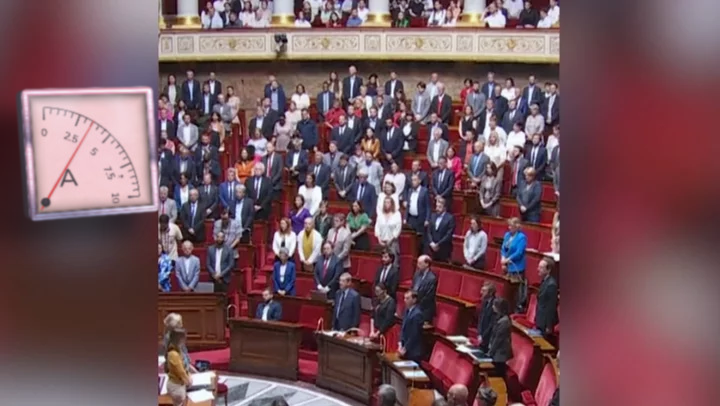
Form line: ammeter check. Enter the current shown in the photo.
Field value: 3.5 A
